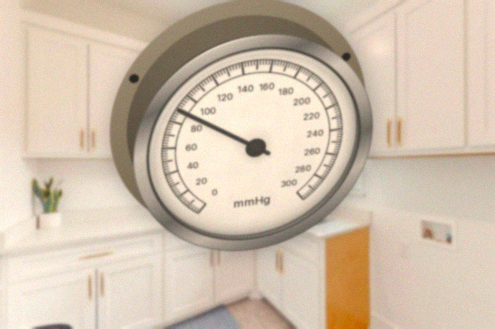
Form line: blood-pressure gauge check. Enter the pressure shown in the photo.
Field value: 90 mmHg
